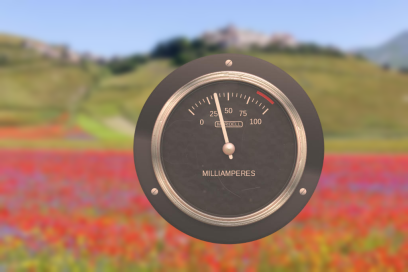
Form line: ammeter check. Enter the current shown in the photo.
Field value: 35 mA
